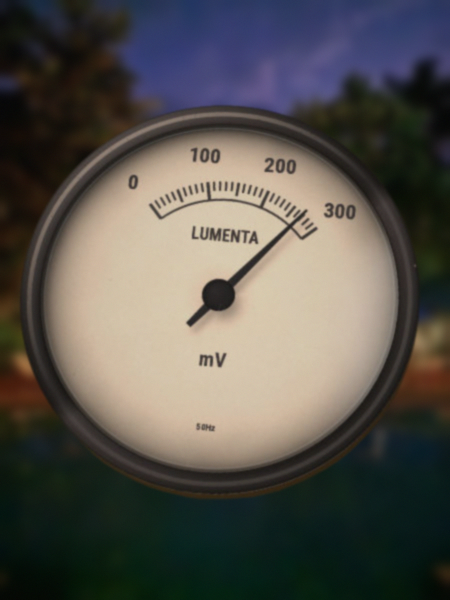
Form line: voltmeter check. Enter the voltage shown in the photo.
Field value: 270 mV
